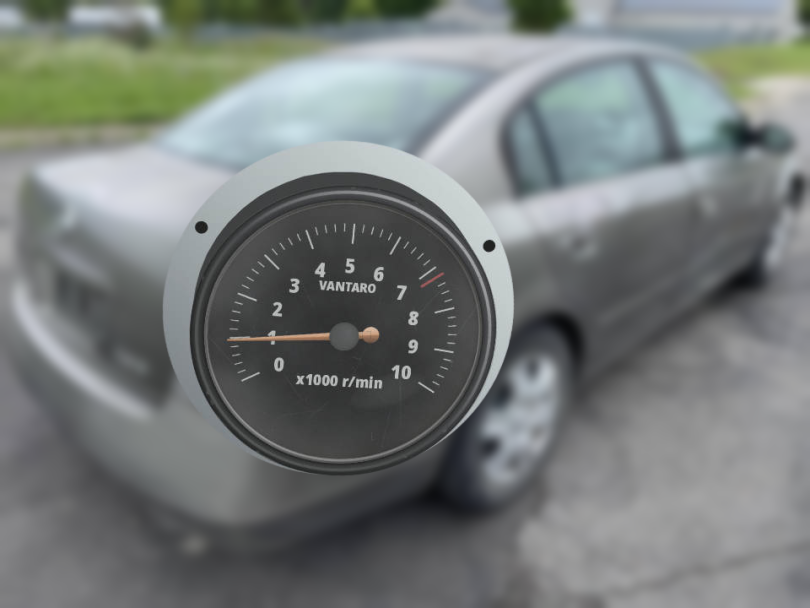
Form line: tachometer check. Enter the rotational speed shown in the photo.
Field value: 1000 rpm
